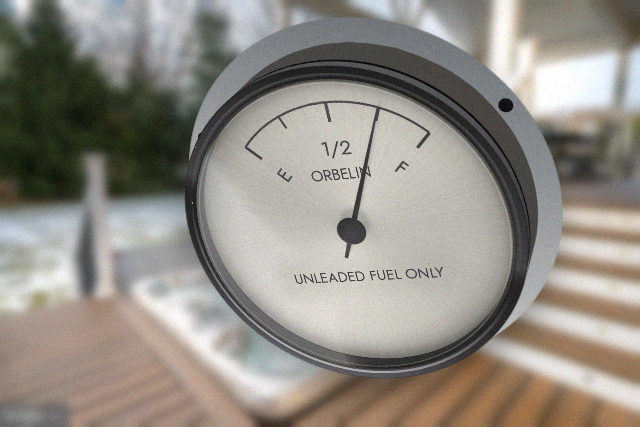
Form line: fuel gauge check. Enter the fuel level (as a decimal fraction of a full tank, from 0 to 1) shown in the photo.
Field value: 0.75
